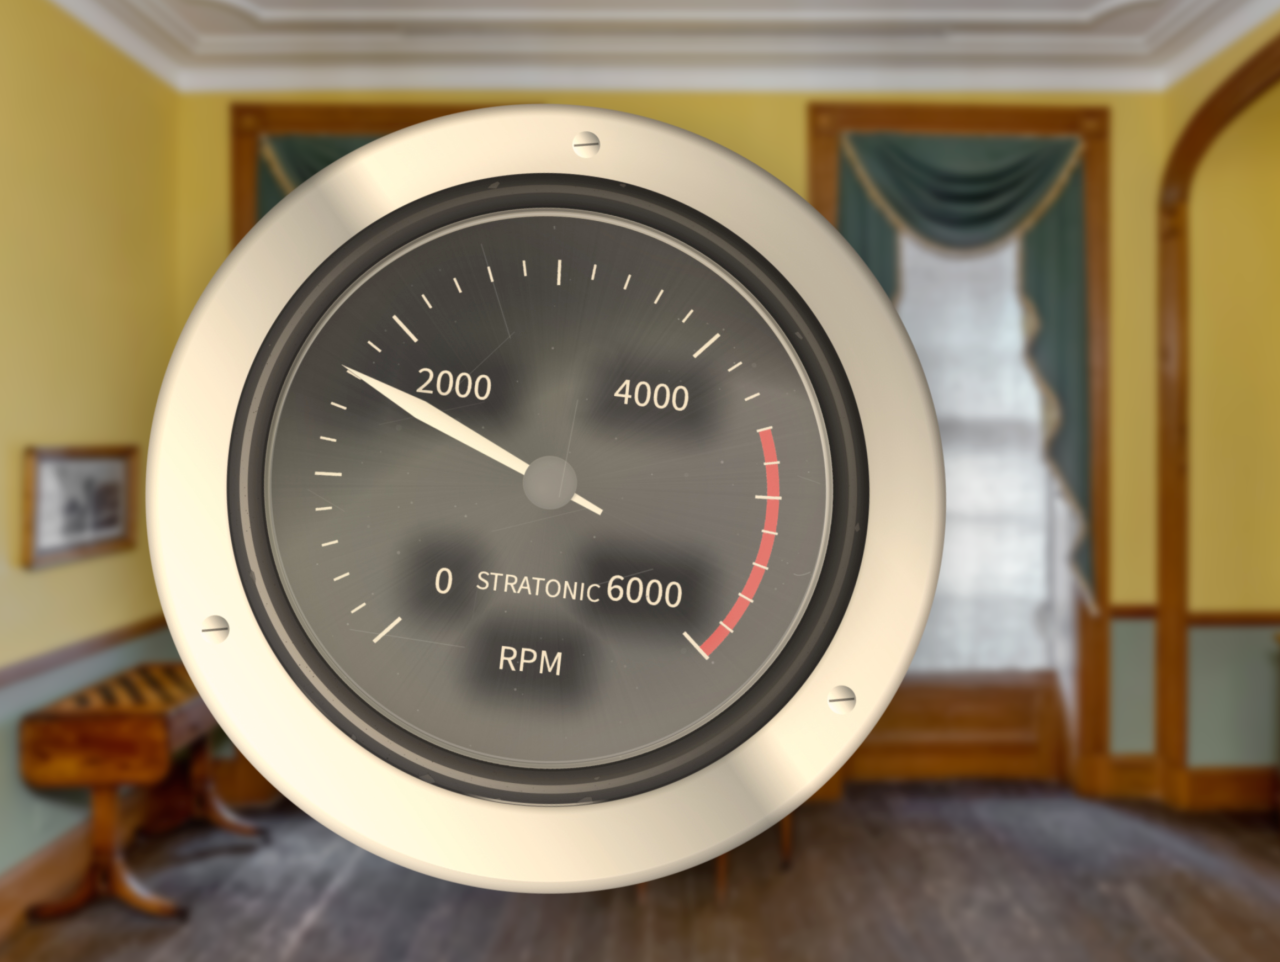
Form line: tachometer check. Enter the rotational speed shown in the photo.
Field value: 1600 rpm
